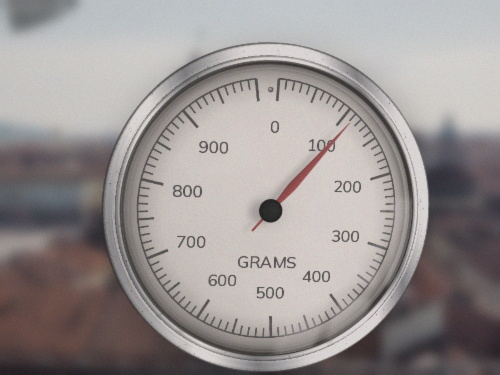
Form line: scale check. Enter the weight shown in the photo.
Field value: 110 g
